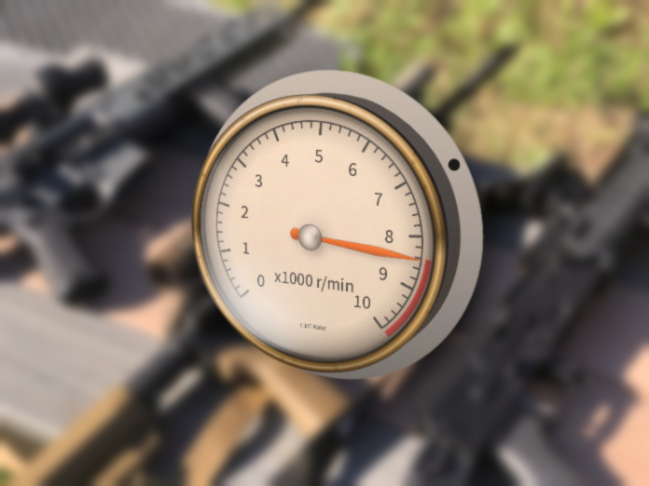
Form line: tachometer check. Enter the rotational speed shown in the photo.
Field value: 8400 rpm
